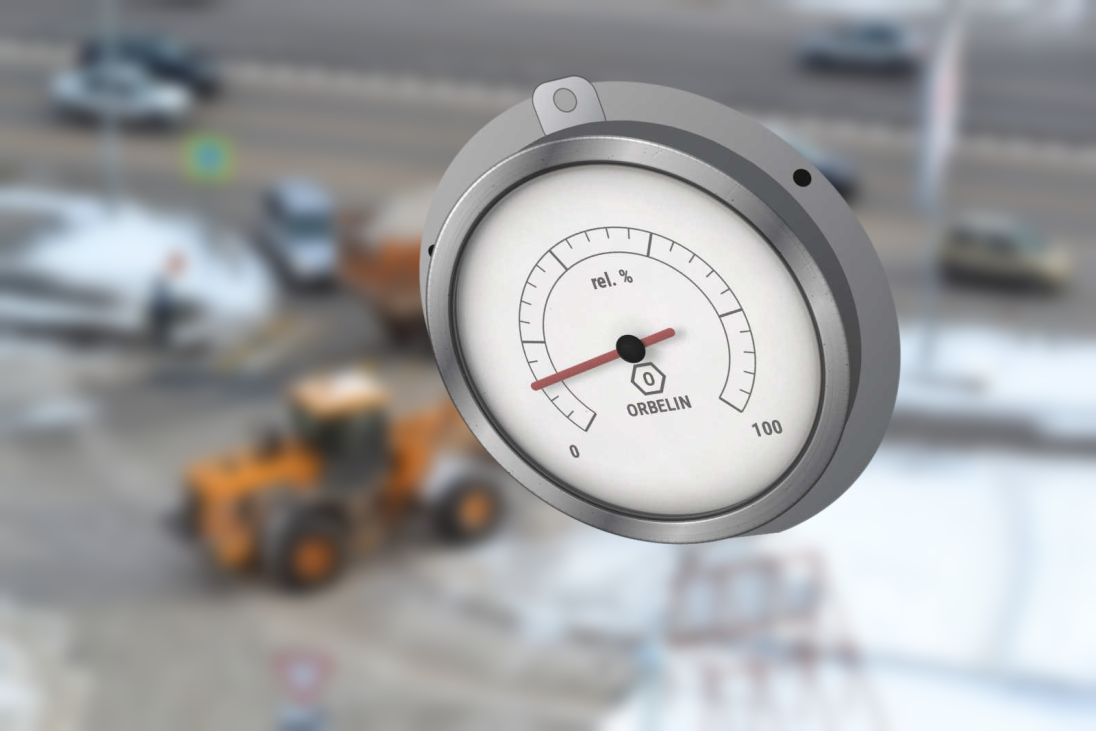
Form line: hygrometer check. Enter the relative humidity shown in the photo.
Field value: 12 %
